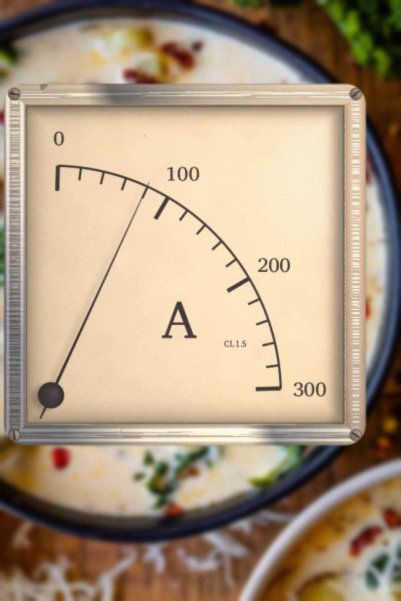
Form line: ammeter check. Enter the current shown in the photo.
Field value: 80 A
